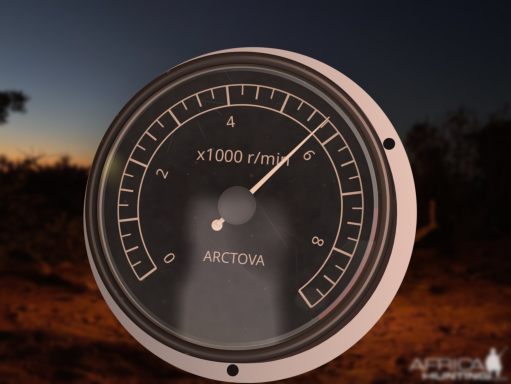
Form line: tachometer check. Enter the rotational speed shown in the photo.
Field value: 5750 rpm
